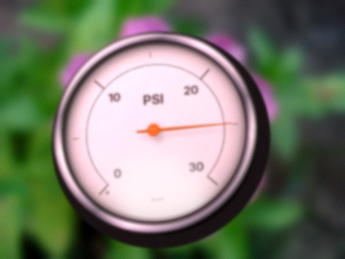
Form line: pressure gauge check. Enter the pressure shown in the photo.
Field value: 25 psi
